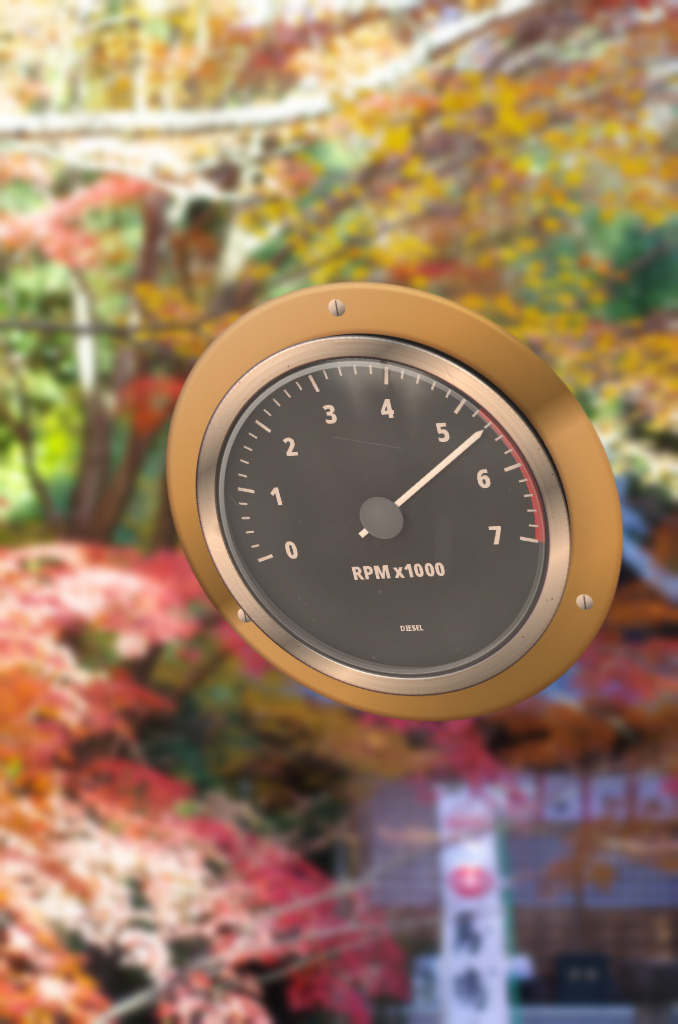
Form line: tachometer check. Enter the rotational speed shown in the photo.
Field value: 5400 rpm
